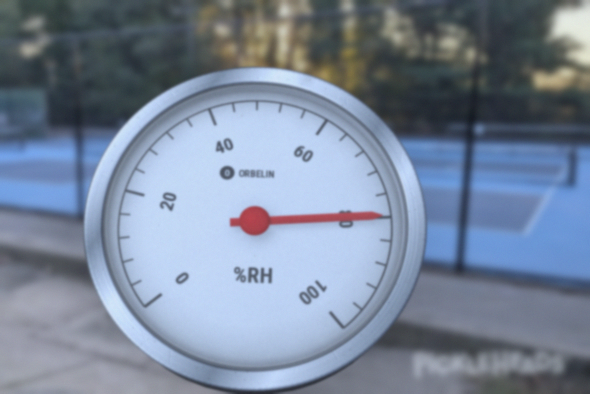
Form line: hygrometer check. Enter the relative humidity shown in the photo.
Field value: 80 %
